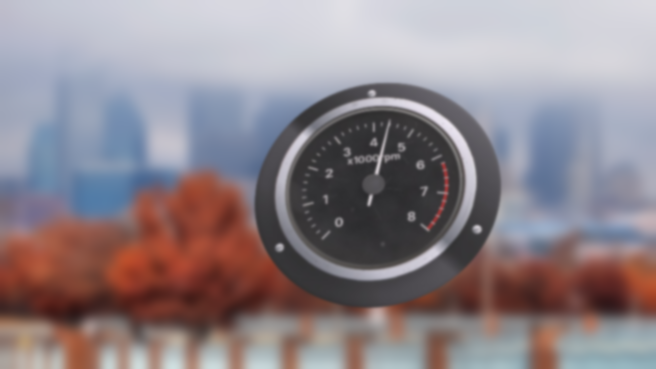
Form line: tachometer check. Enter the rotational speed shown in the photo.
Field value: 4400 rpm
